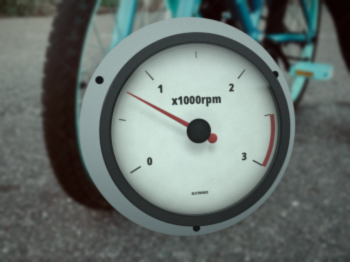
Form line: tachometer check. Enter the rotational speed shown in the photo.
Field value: 750 rpm
